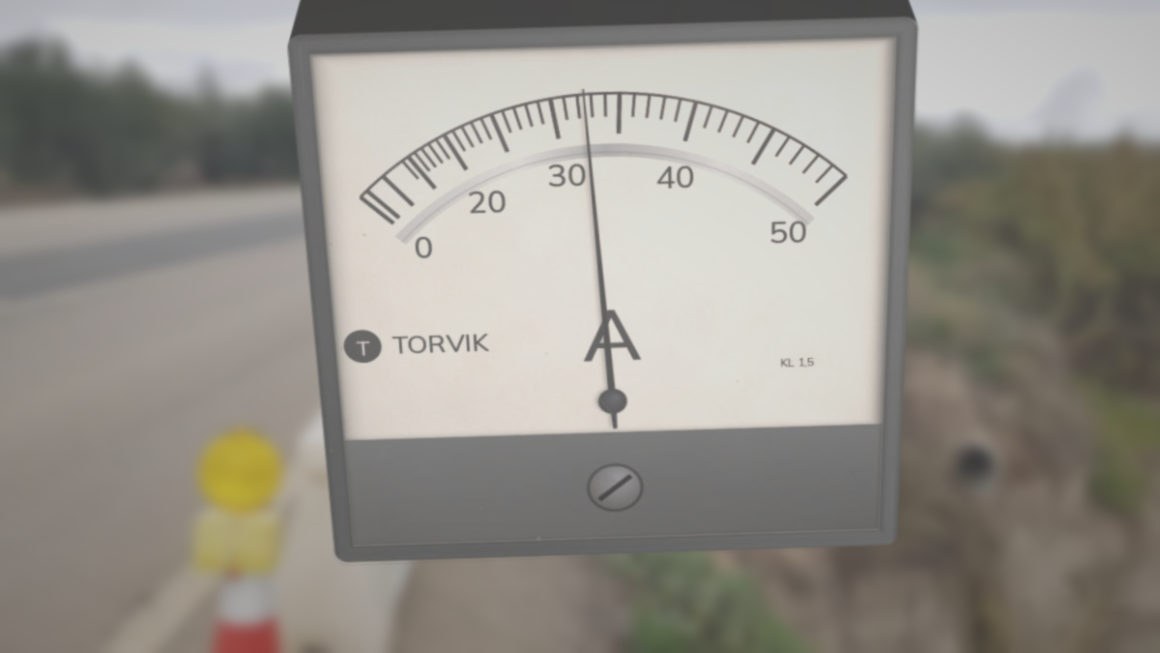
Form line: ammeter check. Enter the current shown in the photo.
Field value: 32.5 A
